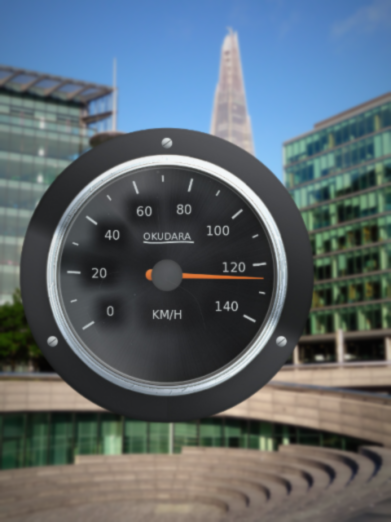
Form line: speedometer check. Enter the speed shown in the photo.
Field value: 125 km/h
